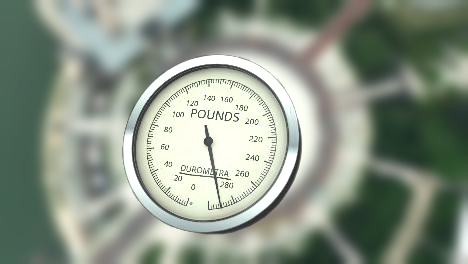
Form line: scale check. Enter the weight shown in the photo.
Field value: 290 lb
